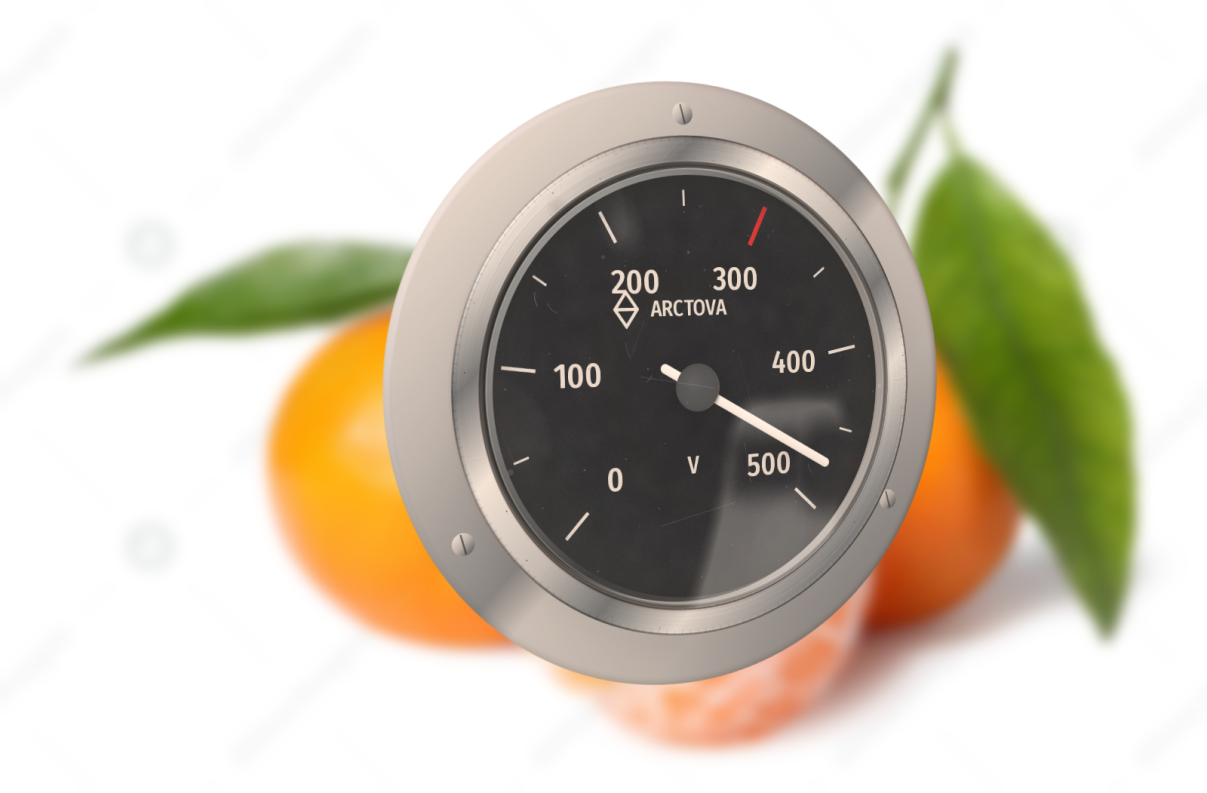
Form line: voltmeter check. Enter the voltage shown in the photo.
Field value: 475 V
